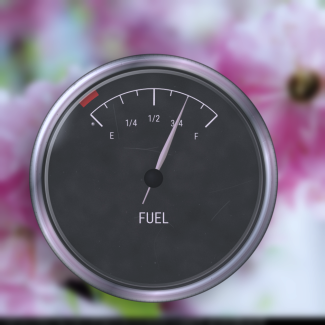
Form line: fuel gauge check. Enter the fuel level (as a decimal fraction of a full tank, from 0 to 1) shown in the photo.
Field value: 0.75
